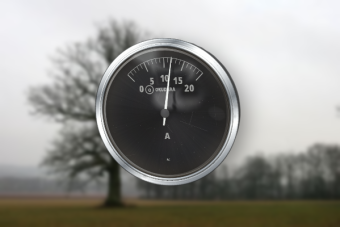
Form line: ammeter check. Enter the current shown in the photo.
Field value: 12 A
